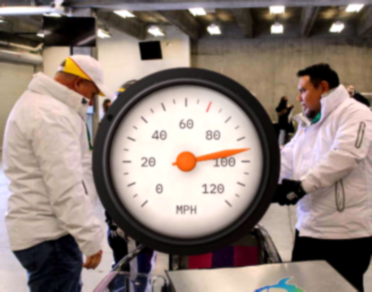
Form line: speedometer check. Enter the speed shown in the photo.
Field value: 95 mph
